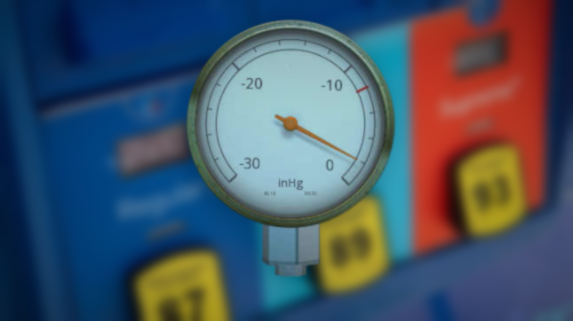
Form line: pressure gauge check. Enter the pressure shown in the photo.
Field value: -2 inHg
